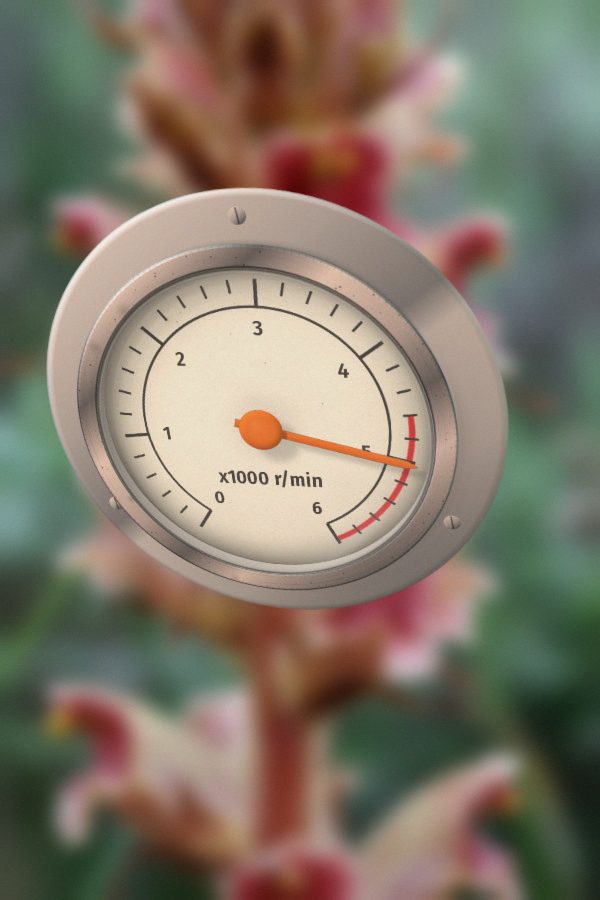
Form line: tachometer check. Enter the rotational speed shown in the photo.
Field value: 5000 rpm
